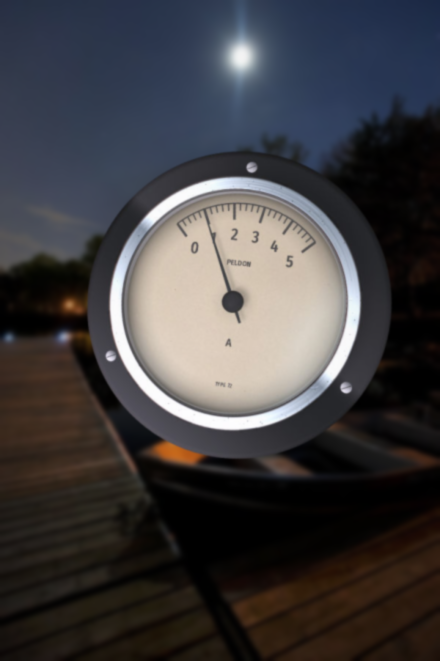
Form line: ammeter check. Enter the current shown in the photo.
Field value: 1 A
